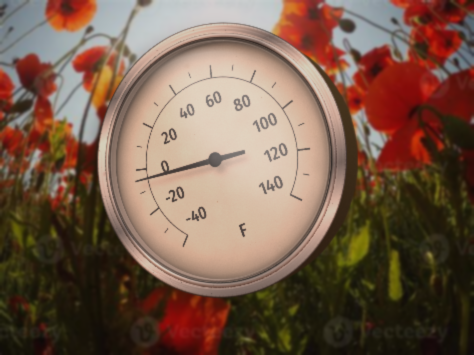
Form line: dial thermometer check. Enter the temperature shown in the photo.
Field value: -5 °F
